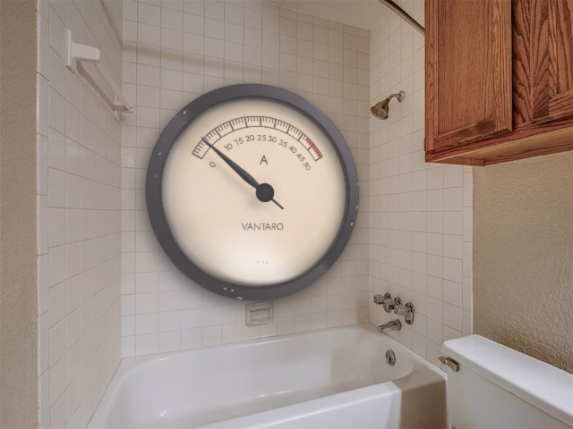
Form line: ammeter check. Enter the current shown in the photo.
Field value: 5 A
